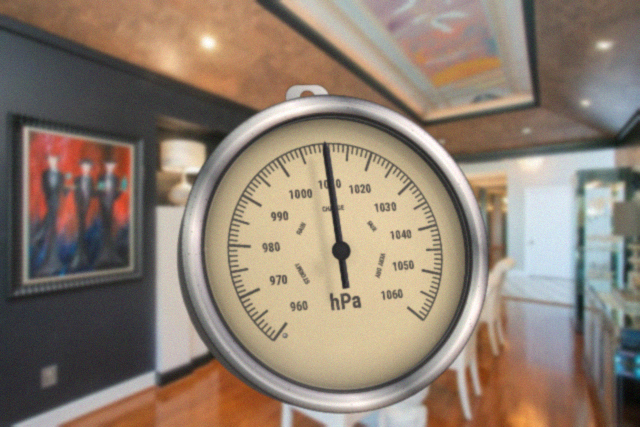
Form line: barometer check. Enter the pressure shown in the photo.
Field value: 1010 hPa
